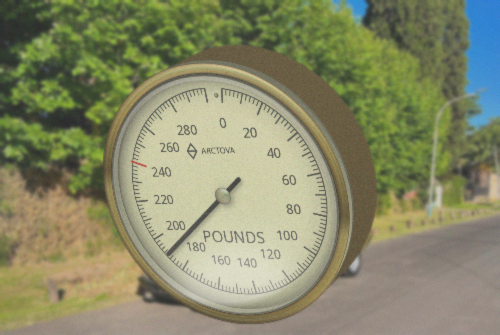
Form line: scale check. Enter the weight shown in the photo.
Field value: 190 lb
